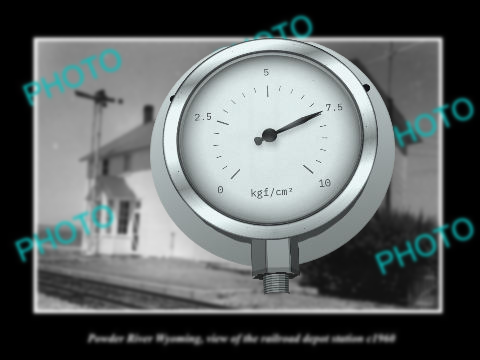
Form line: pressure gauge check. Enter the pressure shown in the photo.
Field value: 7.5 kg/cm²
